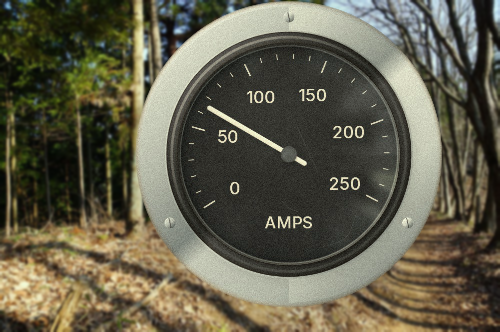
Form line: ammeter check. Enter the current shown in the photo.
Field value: 65 A
